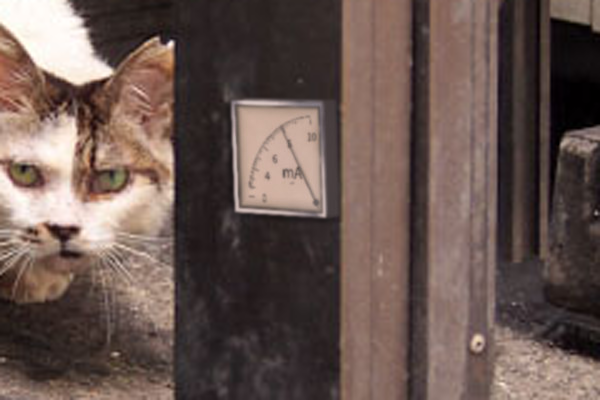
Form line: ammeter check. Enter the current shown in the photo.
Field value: 8 mA
